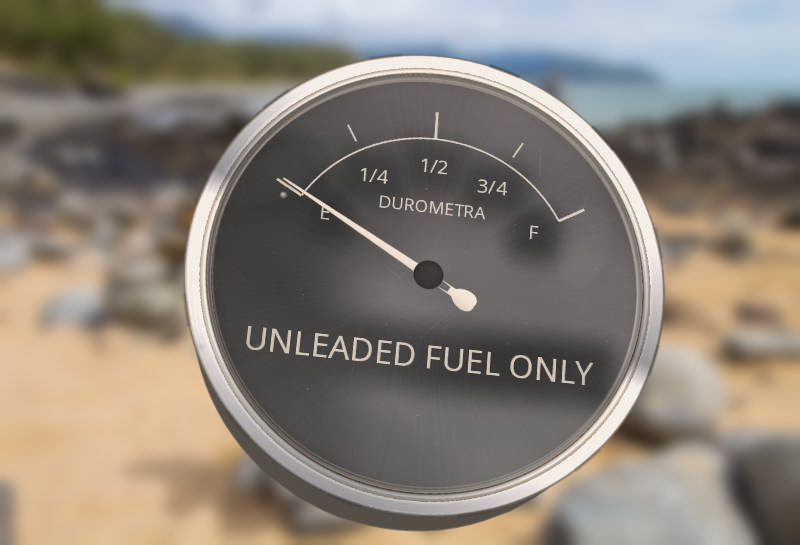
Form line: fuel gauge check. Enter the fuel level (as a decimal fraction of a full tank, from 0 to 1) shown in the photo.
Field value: 0
